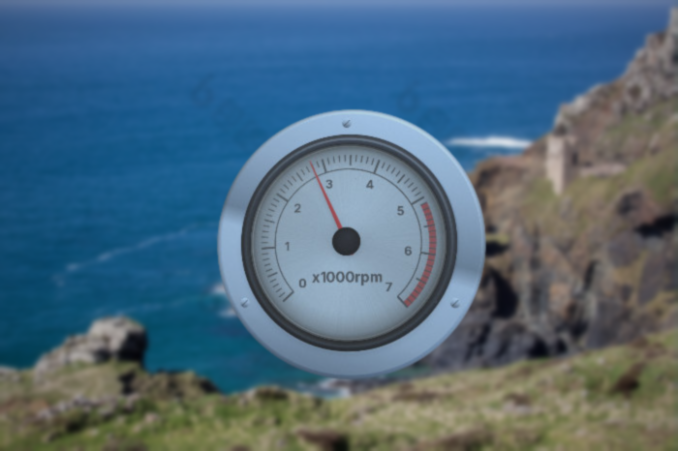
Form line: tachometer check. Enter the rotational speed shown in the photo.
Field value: 2800 rpm
